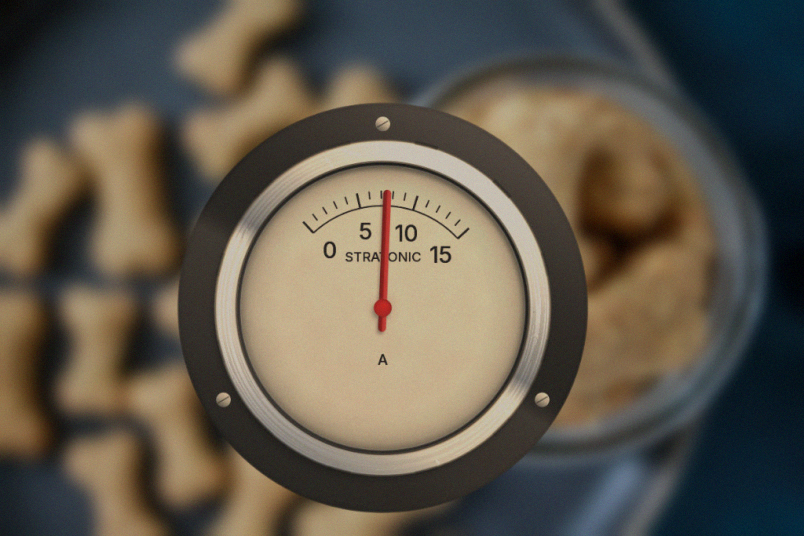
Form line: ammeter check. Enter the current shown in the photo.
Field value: 7.5 A
